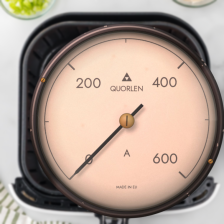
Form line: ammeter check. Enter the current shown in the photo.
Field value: 0 A
